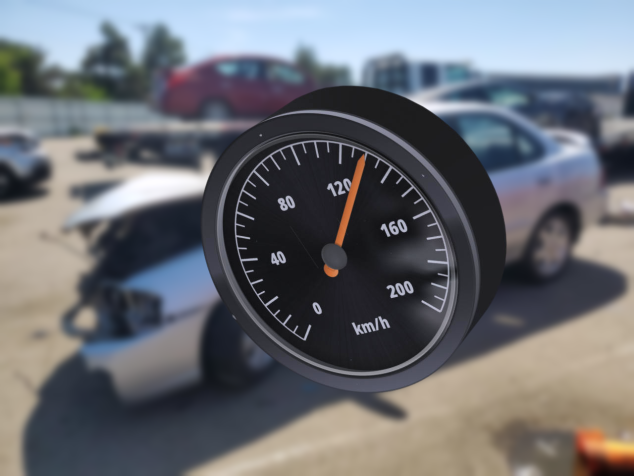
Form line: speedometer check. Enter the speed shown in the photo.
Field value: 130 km/h
